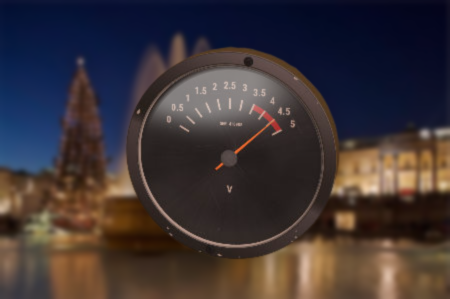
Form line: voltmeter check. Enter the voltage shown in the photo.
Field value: 4.5 V
